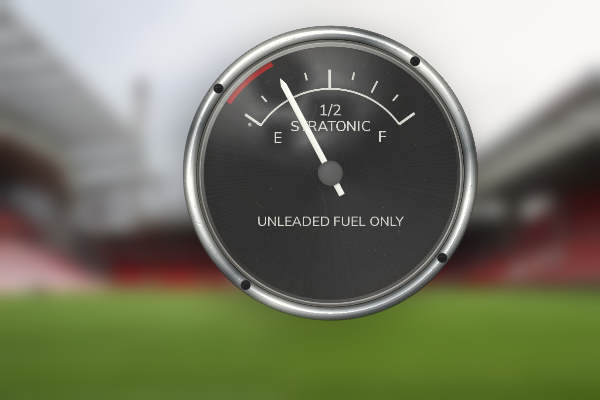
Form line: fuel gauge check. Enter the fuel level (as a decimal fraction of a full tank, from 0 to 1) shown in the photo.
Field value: 0.25
